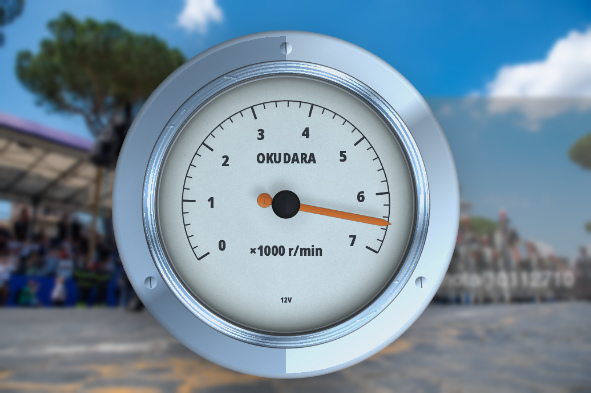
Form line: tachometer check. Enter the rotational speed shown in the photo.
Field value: 6500 rpm
